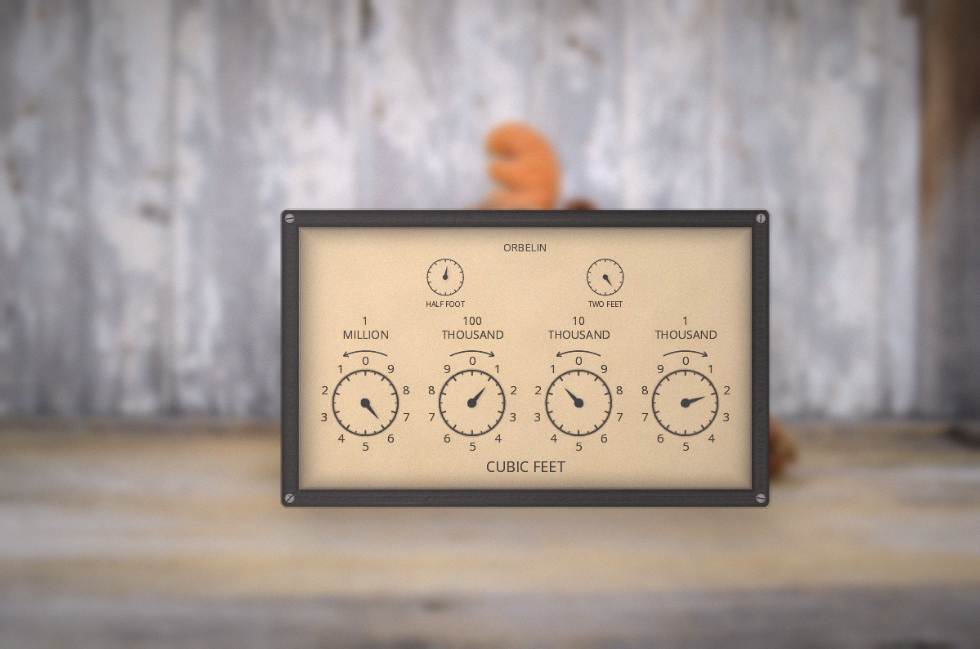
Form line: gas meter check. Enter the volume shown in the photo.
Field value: 611200 ft³
